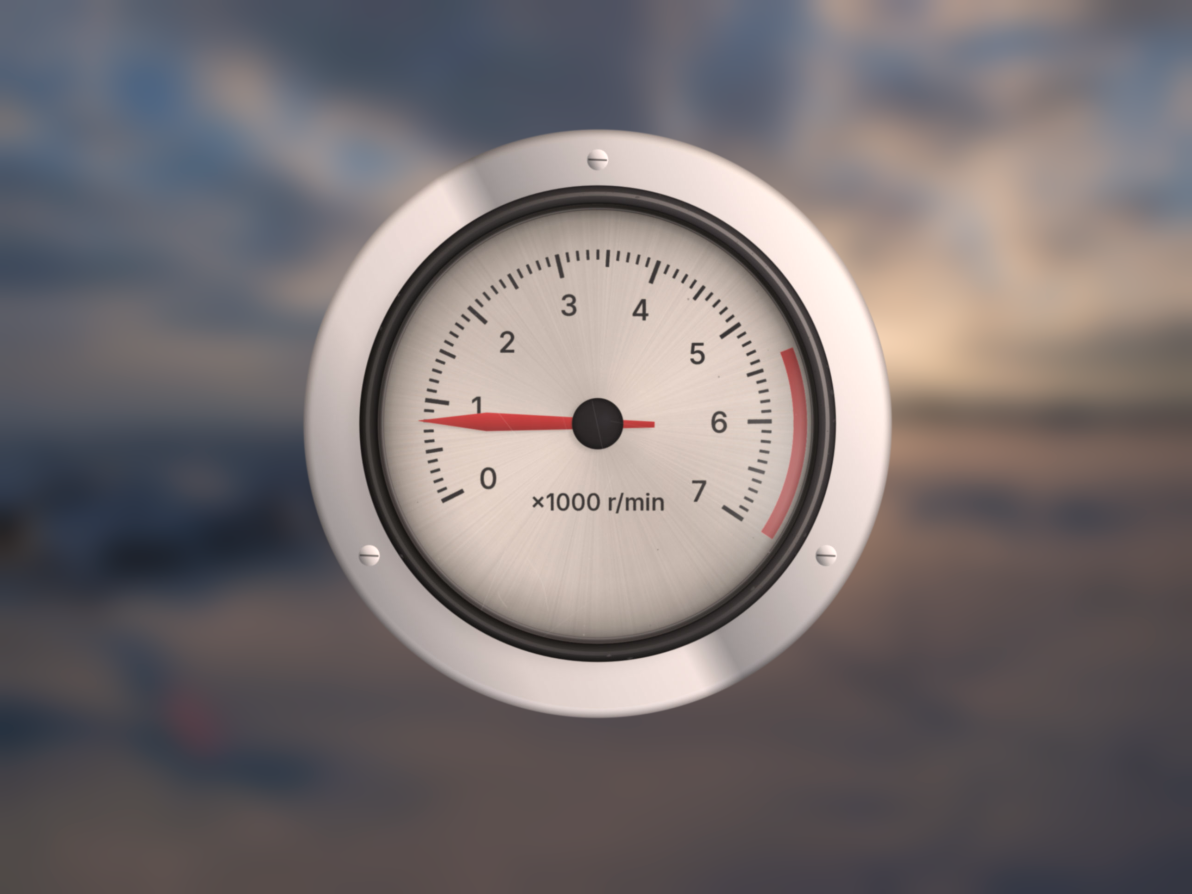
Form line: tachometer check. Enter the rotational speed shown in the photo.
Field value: 800 rpm
